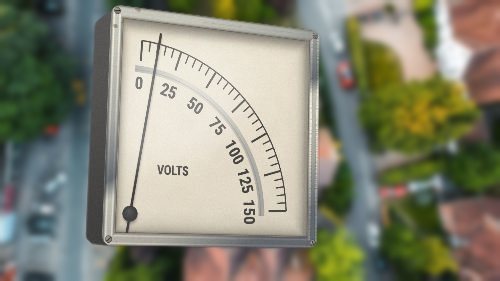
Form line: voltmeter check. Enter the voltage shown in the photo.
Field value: 10 V
